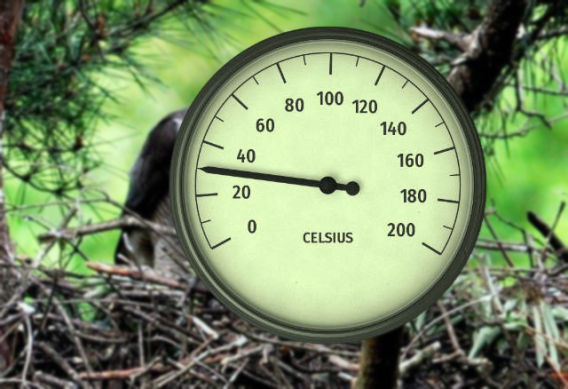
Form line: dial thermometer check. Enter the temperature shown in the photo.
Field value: 30 °C
